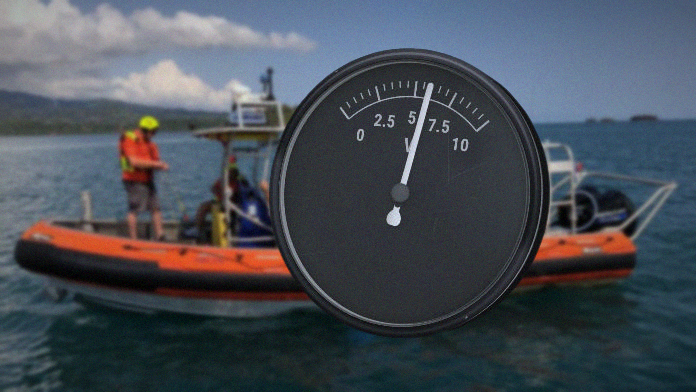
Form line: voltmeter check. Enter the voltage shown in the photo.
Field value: 6 V
